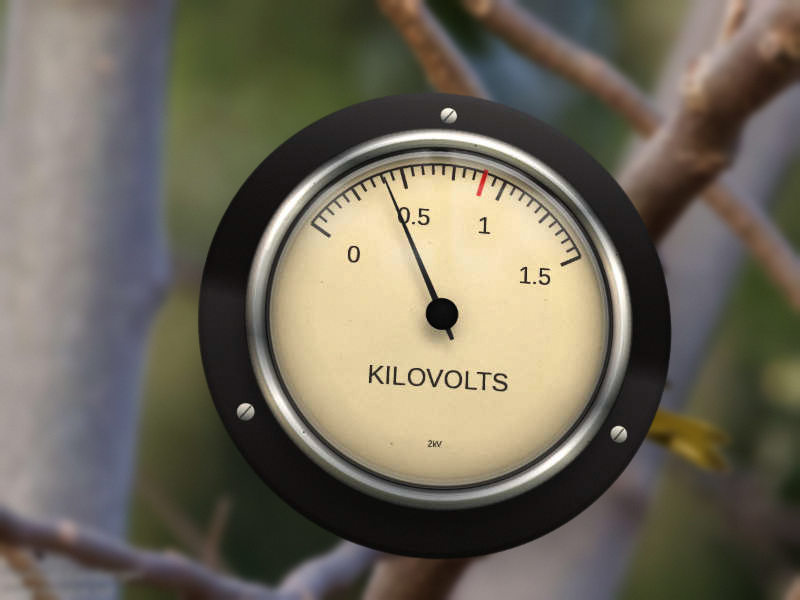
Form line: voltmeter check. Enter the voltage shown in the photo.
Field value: 0.4 kV
